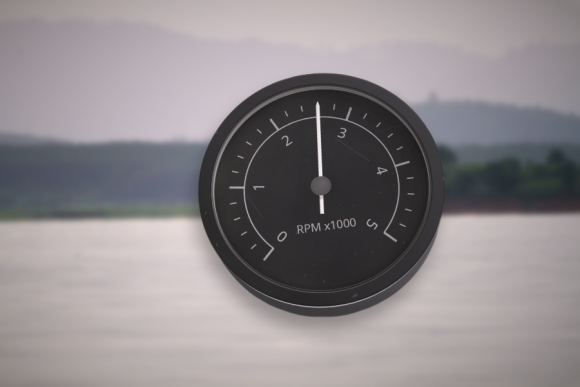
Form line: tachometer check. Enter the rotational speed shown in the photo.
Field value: 2600 rpm
